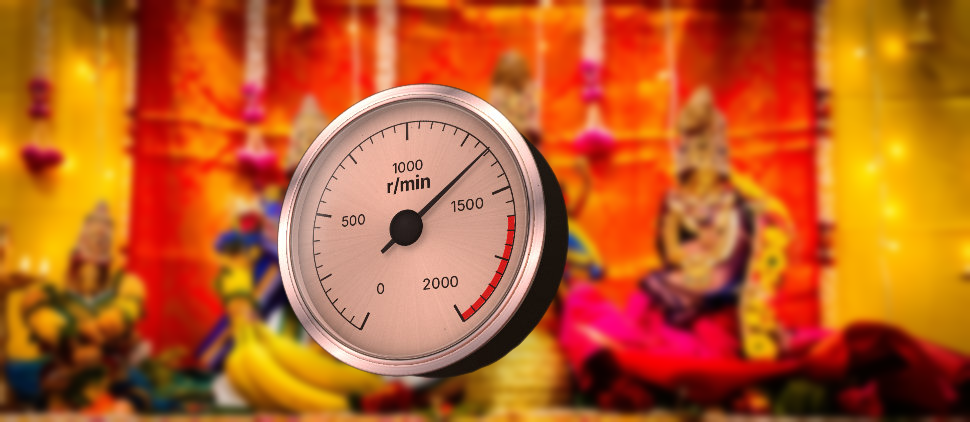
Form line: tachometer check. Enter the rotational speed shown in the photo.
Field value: 1350 rpm
